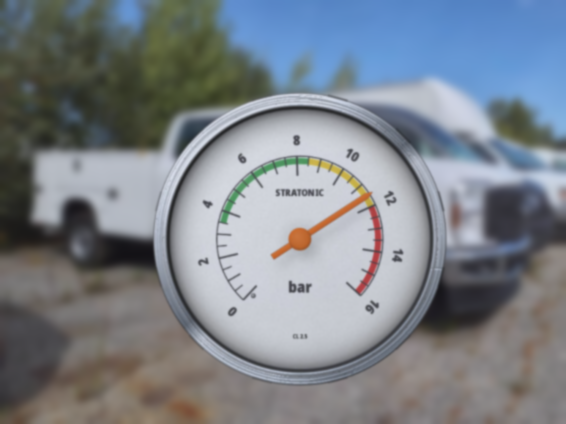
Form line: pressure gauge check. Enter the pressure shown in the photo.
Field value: 11.5 bar
